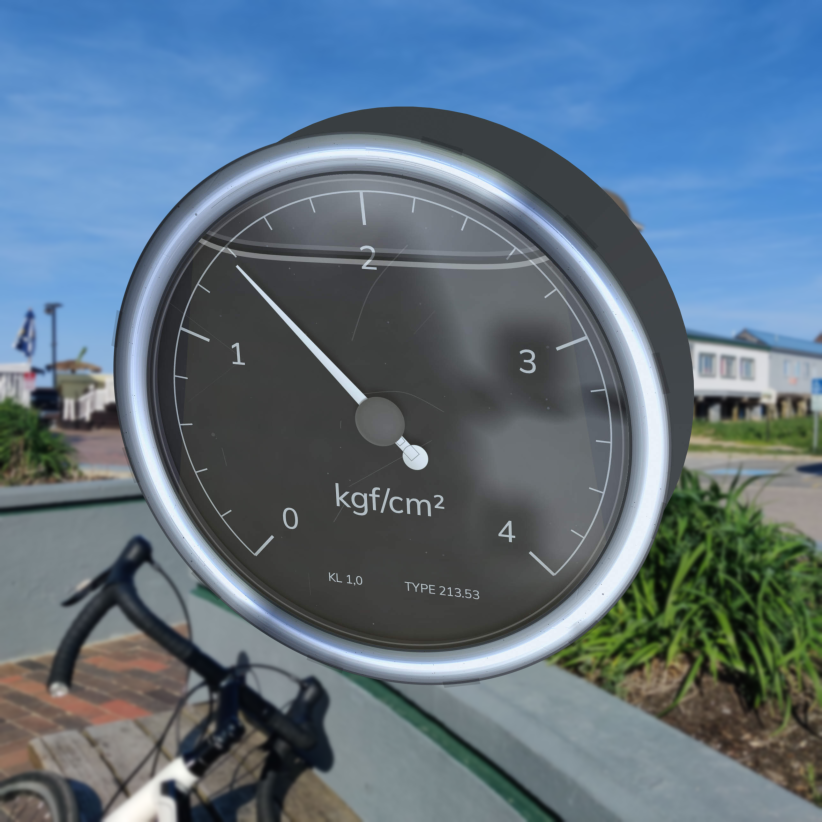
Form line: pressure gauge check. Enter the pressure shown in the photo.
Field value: 1.4 kg/cm²
